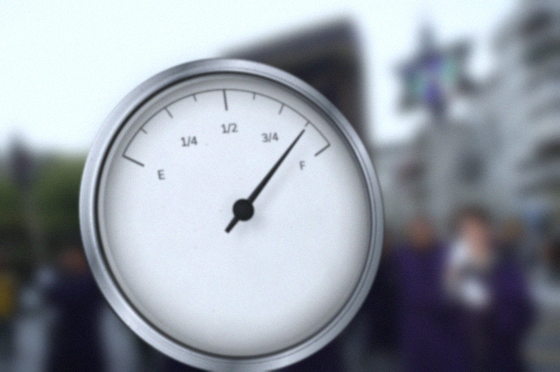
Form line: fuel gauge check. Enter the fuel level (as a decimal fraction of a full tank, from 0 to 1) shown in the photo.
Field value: 0.875
